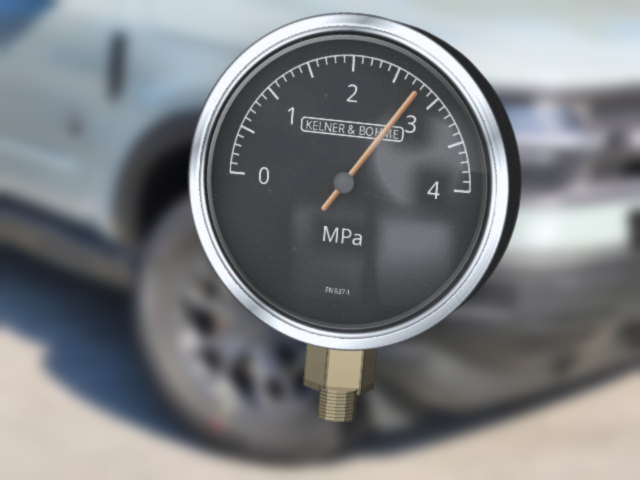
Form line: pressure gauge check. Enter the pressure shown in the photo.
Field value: 2.8 MPa
